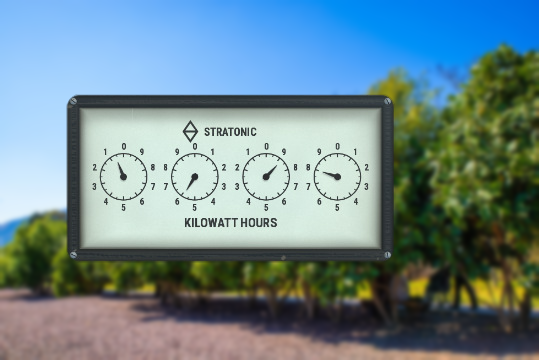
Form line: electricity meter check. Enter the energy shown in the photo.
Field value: 588 kWh
